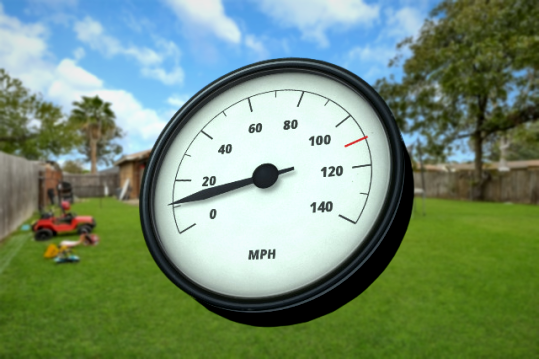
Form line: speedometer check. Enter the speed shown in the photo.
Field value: 10 mph
